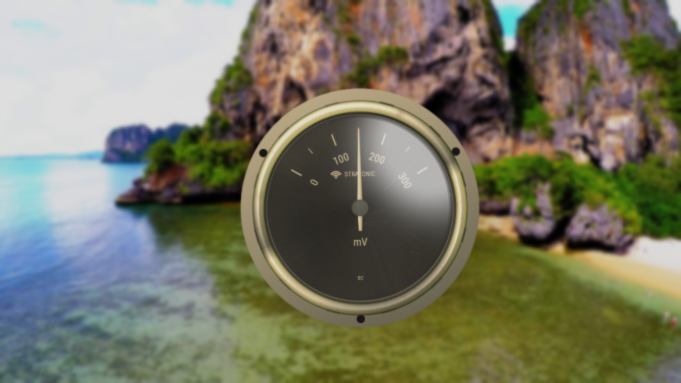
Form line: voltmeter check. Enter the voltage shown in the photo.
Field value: 150 mV
